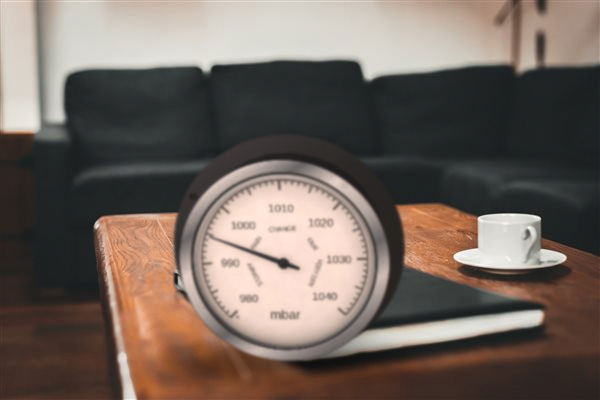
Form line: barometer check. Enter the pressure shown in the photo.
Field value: 995 mbar
